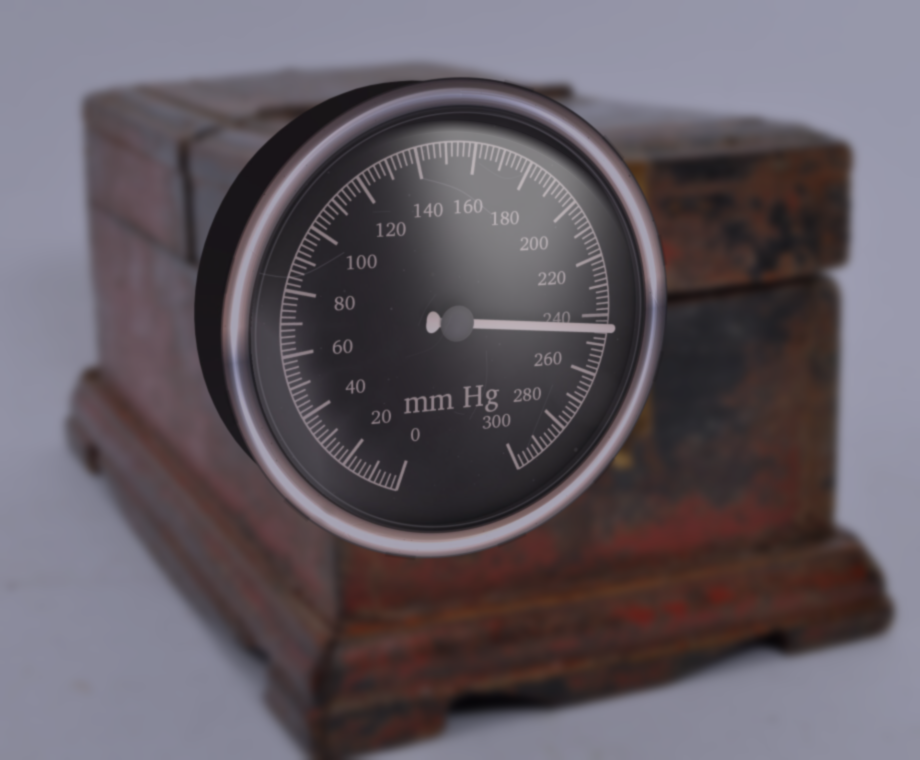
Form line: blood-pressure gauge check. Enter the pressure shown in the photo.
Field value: 244 mmHg
